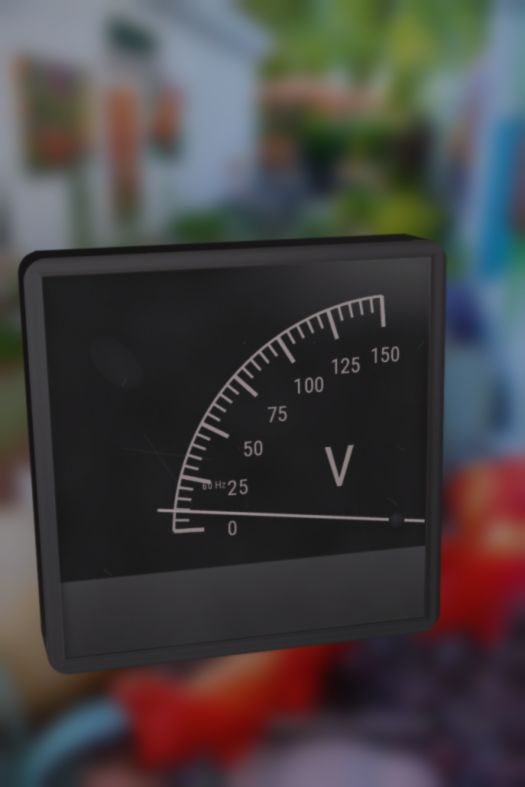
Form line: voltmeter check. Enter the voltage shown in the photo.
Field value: 10 V
